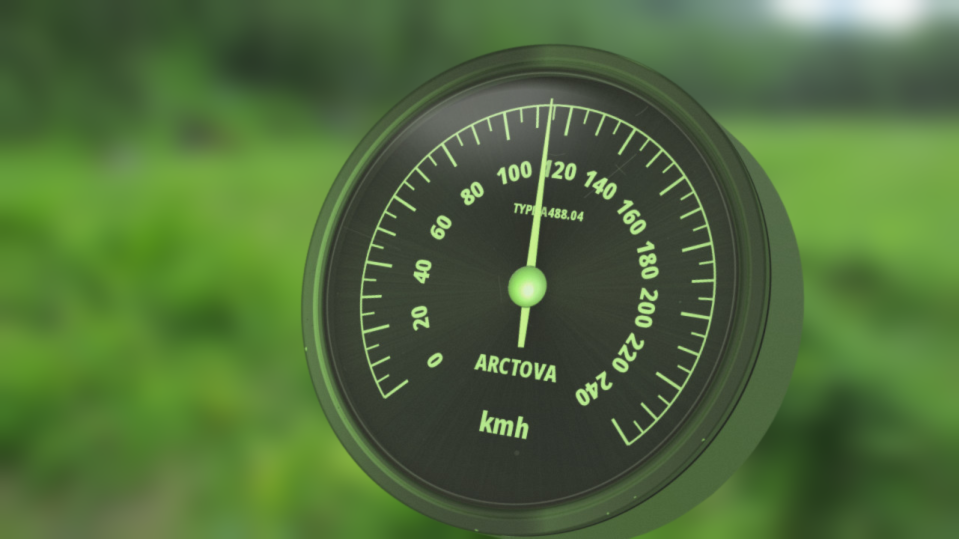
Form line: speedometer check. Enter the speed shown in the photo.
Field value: 115 km/h
